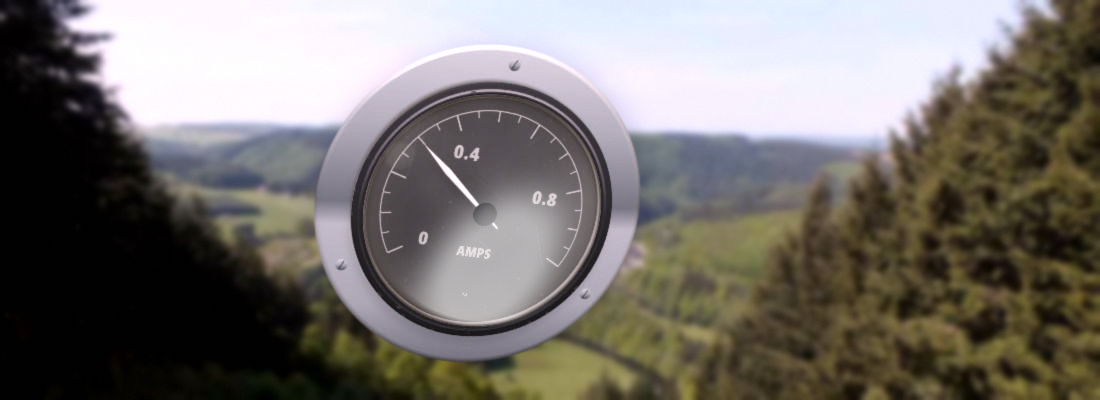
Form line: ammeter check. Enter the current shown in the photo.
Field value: 0.3 A
